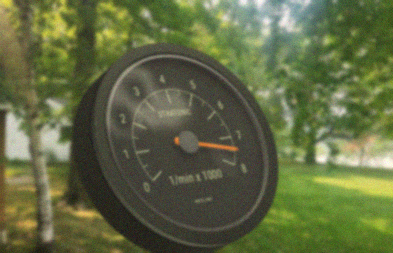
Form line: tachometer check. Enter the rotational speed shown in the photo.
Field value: 7500 rpm
